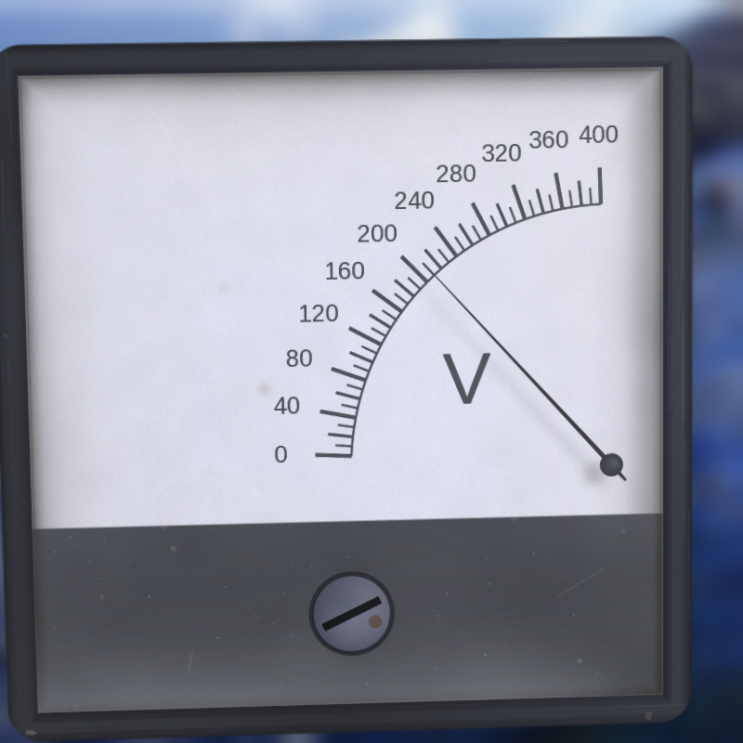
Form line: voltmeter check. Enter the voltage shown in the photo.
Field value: 210 V
